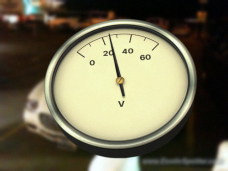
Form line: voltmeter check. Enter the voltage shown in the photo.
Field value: 25 V
